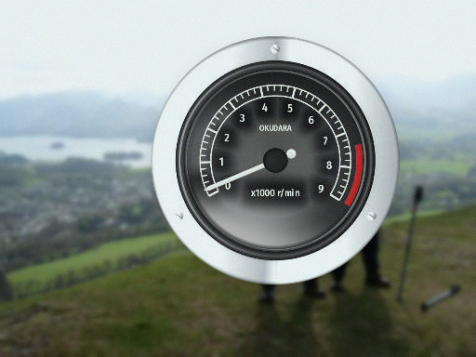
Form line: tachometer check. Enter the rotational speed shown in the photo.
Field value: 200 rpm
